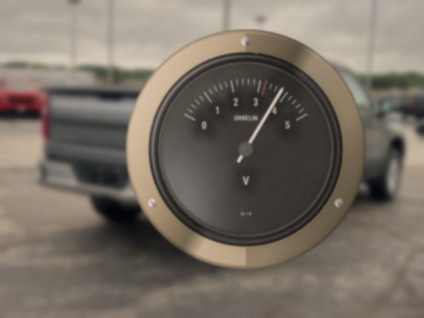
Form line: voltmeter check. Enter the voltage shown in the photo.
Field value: 3.8 V
